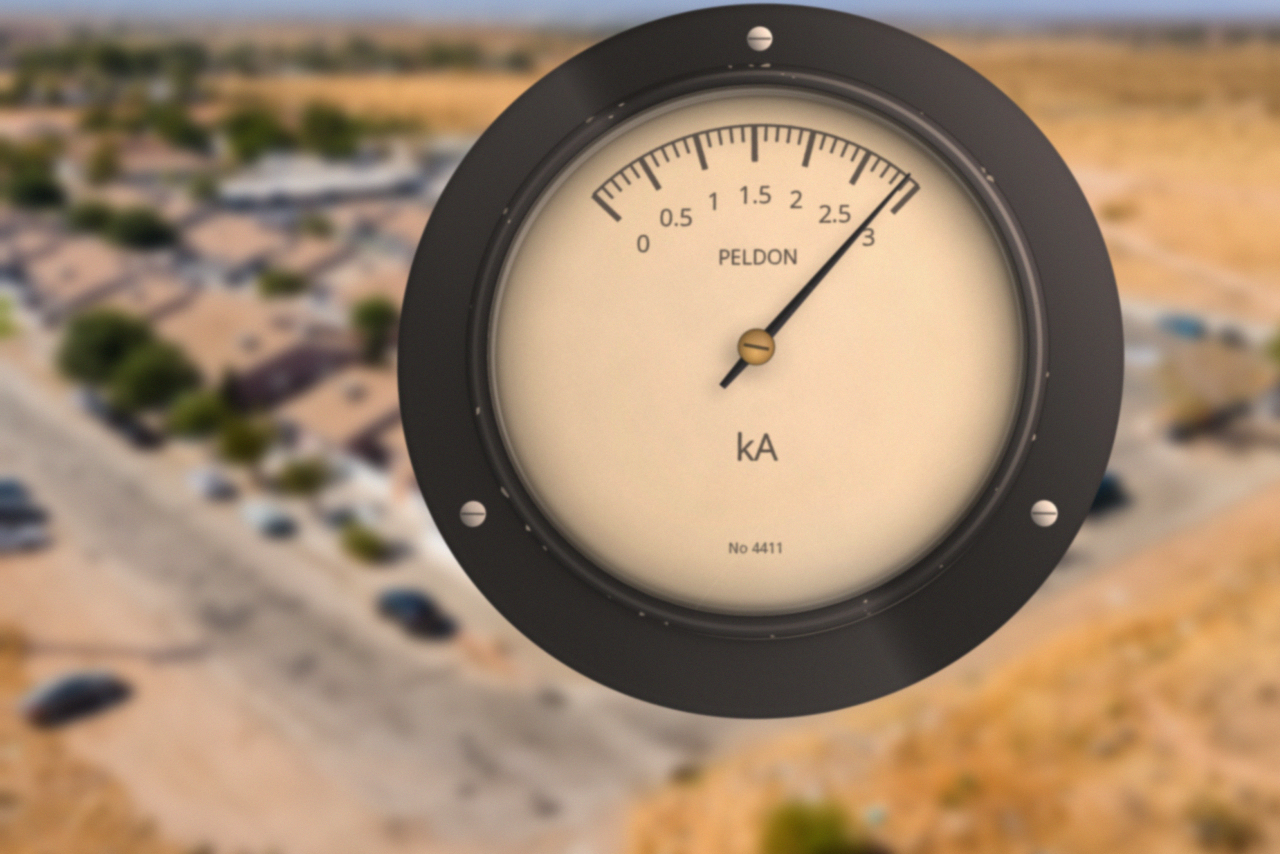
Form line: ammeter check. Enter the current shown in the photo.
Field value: 2.9 kA
